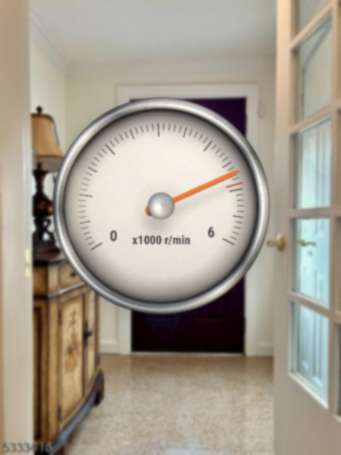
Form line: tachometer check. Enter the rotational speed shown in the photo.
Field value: 4700 rpm
